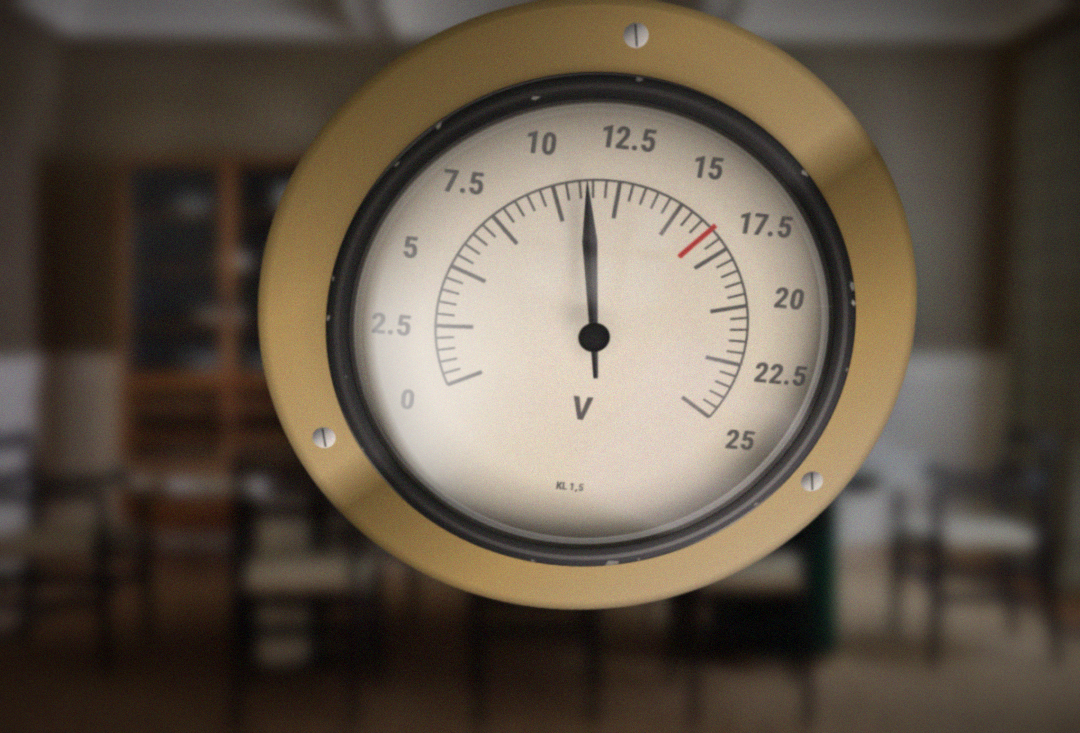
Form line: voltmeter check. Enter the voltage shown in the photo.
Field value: 11.25 V
